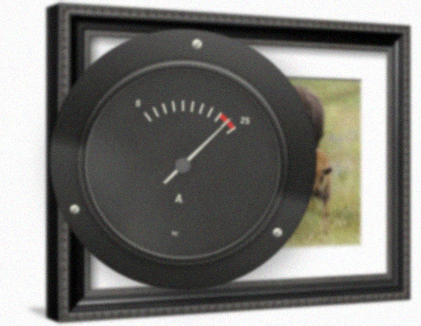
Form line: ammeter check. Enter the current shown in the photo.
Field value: 22.5 A
